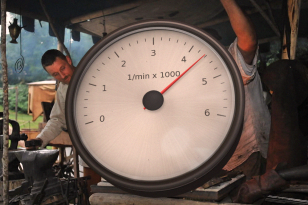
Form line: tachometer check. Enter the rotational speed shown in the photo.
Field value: 4400 rpm
